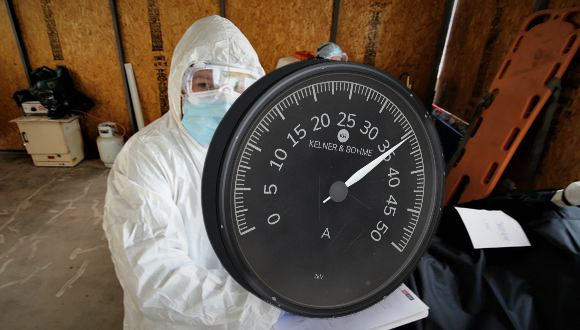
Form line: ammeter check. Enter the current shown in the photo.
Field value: 35 A
